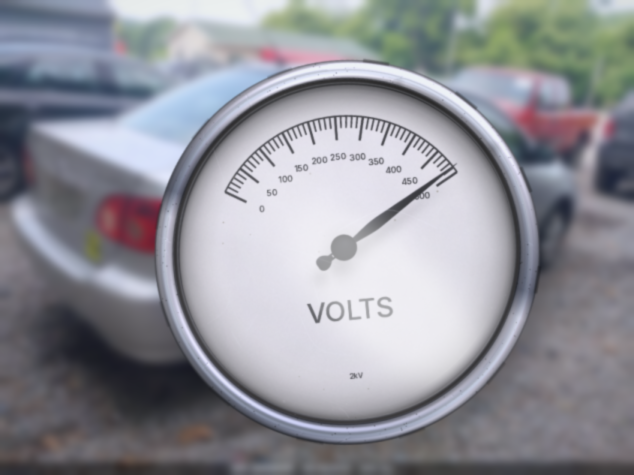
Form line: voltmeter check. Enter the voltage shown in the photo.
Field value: 490 V
